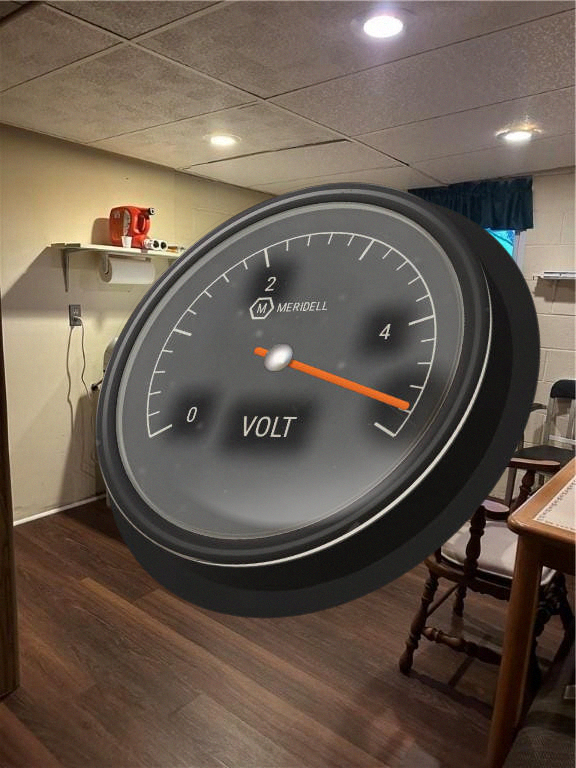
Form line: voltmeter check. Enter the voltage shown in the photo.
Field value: 4.8 V
